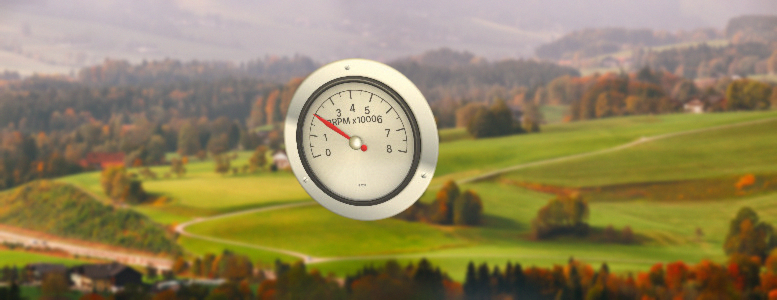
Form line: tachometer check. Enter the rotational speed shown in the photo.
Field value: 2000 rpm
